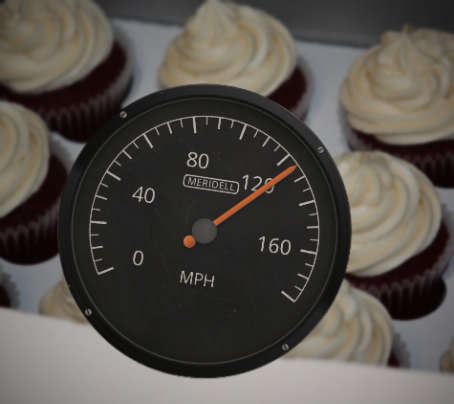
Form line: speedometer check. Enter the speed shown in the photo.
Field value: 125 mph
